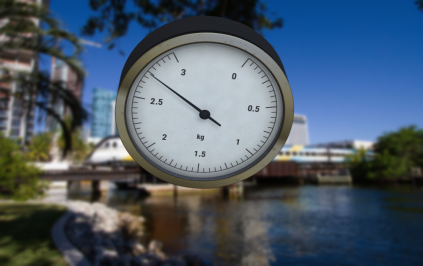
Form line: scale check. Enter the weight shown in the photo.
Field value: 2.75 kg
